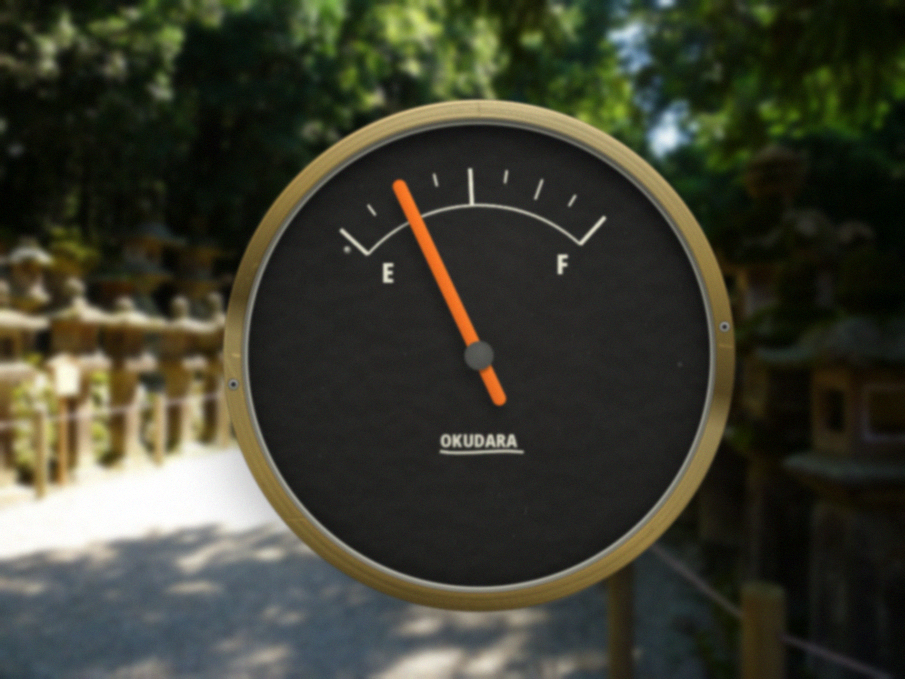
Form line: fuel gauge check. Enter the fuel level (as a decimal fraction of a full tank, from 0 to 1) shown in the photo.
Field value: 0.25
